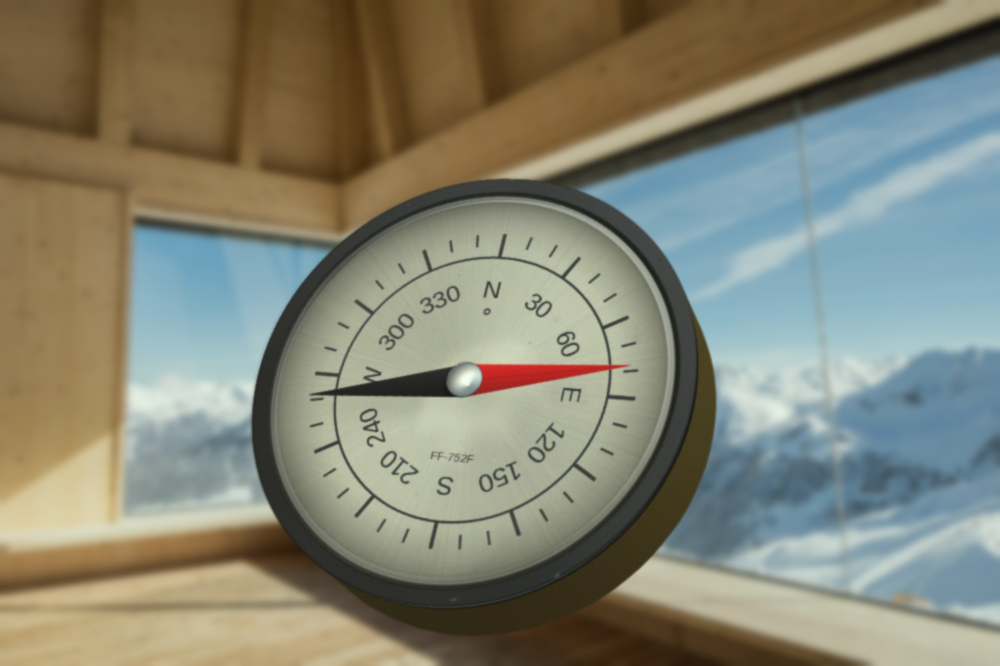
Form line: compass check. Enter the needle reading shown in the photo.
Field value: 80 °
